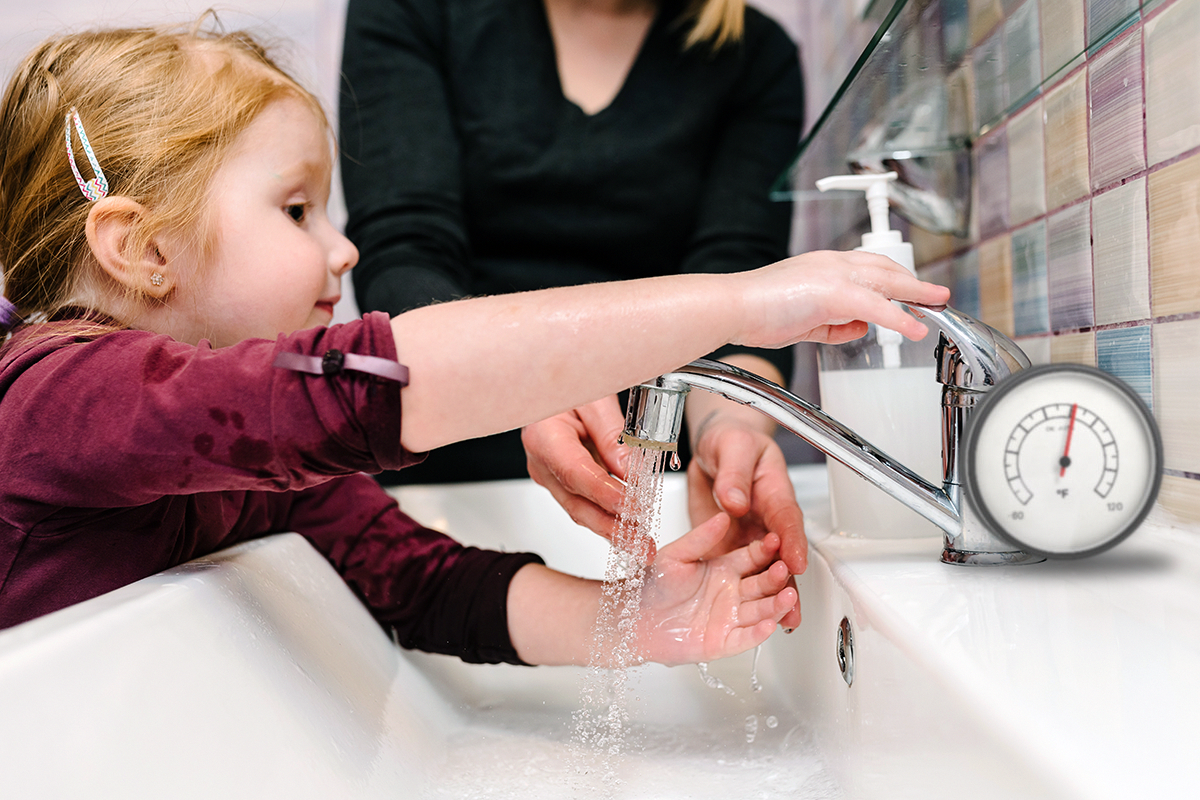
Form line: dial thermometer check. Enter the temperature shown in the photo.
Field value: 40 °F
